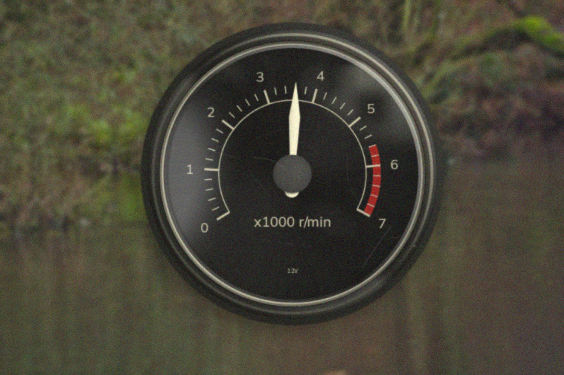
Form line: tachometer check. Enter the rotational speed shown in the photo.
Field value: 3600 rpm
